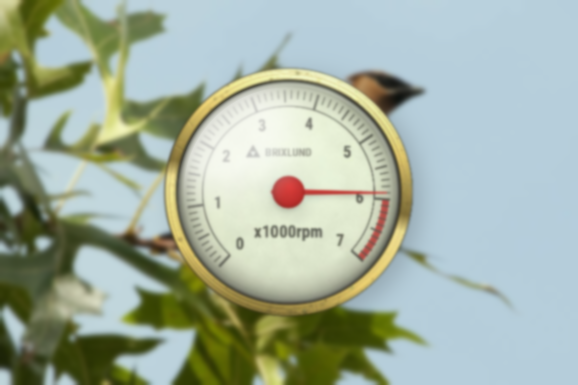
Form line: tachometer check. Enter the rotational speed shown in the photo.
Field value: 5900 rpm
